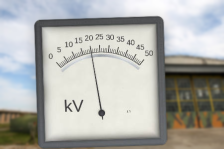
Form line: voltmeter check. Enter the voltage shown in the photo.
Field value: 20 kV
